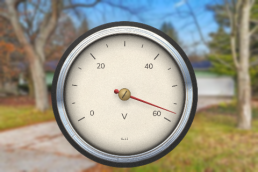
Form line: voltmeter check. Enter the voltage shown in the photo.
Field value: 57.5 V
